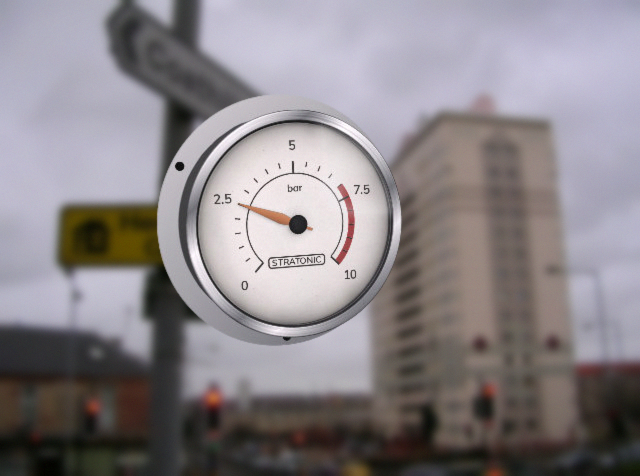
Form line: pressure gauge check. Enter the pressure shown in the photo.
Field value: 2.5 bar
